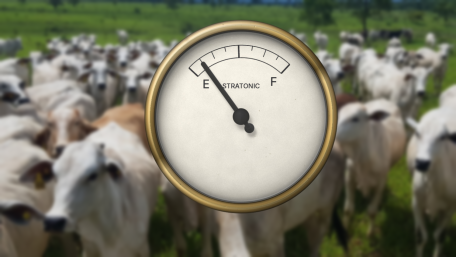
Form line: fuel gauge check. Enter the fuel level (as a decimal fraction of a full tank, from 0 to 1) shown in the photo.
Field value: 0.125
